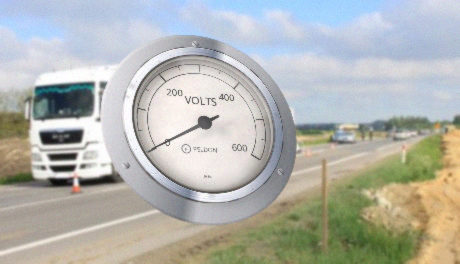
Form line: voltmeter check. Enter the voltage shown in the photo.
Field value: 0 V
